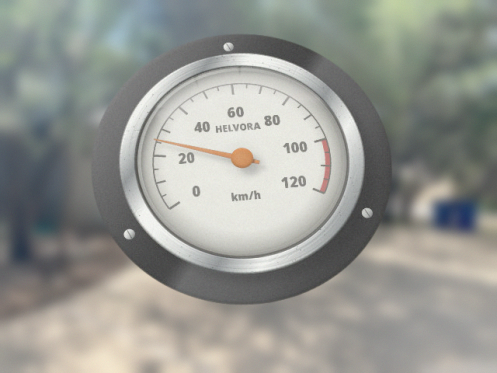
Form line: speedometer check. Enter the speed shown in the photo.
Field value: 25 km/h
